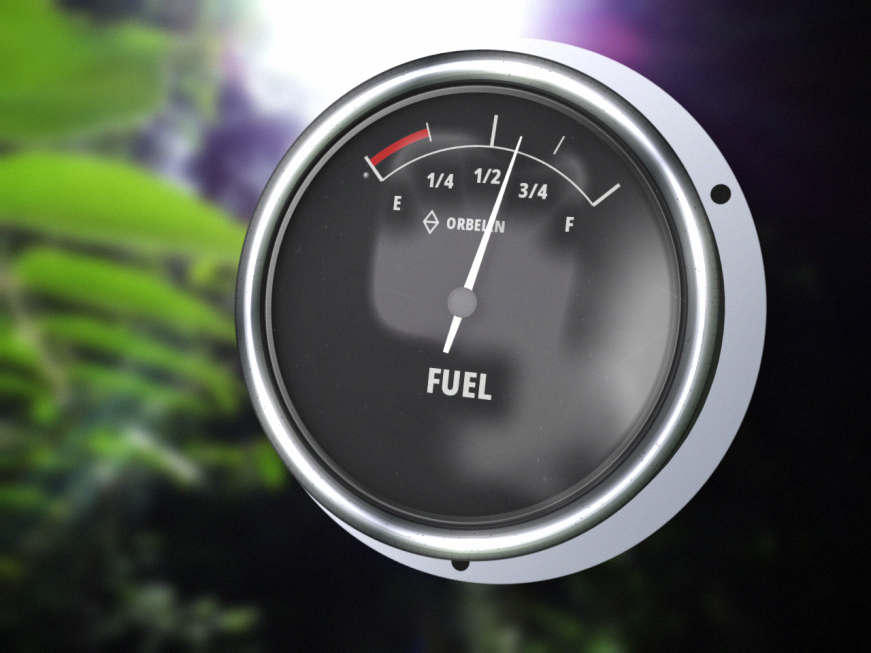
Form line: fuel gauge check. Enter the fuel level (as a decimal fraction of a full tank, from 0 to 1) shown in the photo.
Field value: 0.625
